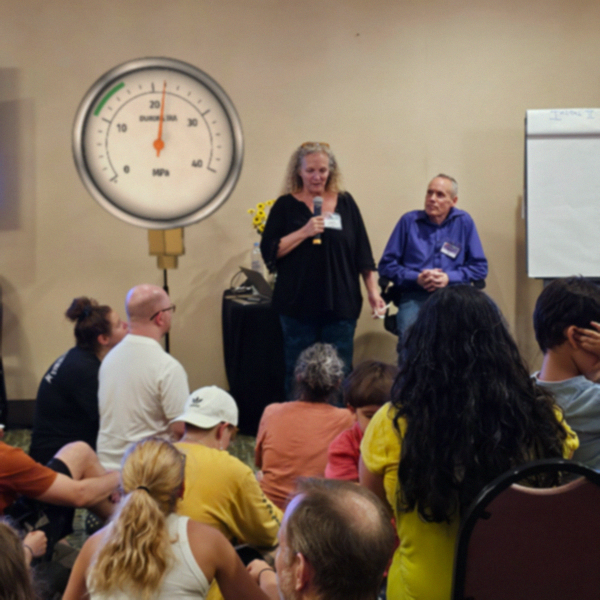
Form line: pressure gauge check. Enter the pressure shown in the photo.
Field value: 22 MPa
